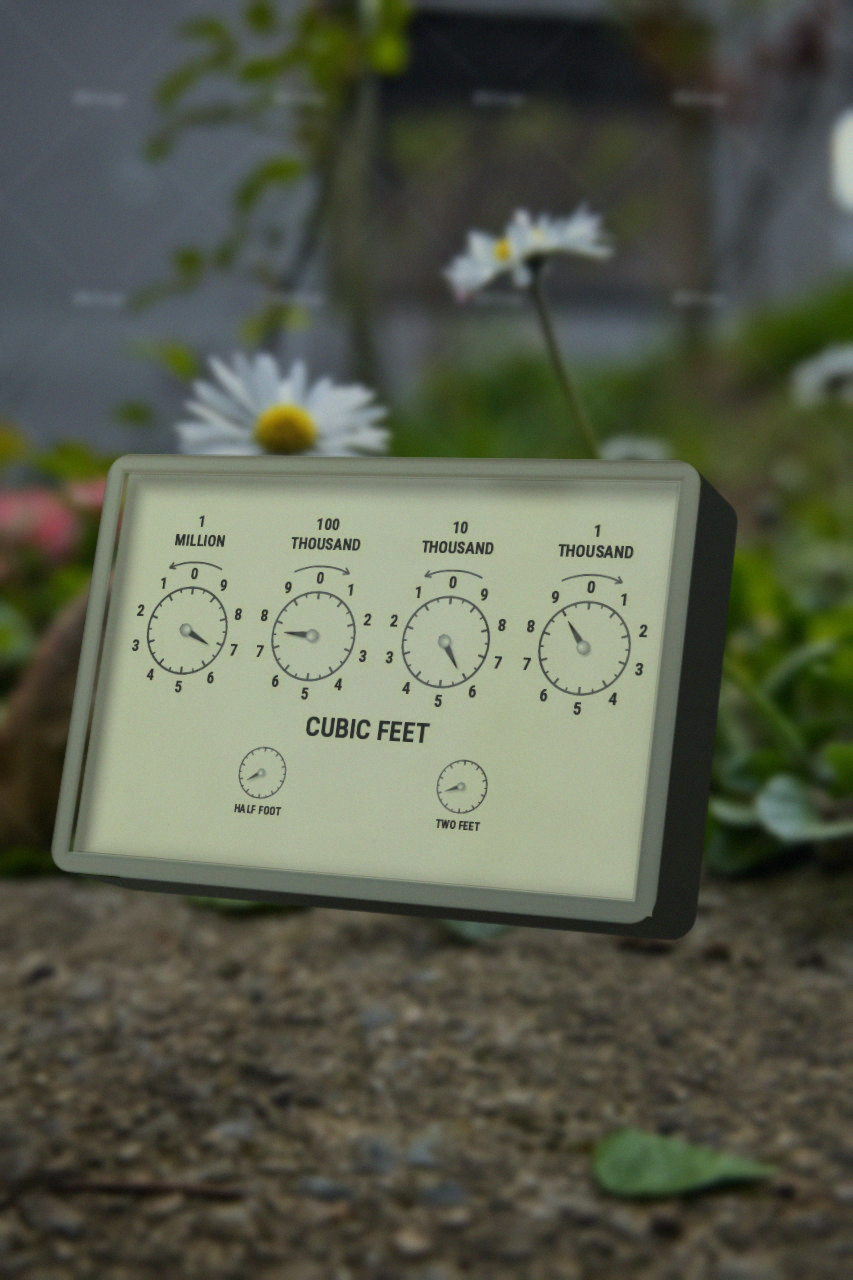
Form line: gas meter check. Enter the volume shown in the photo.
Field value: 675900 ft³
